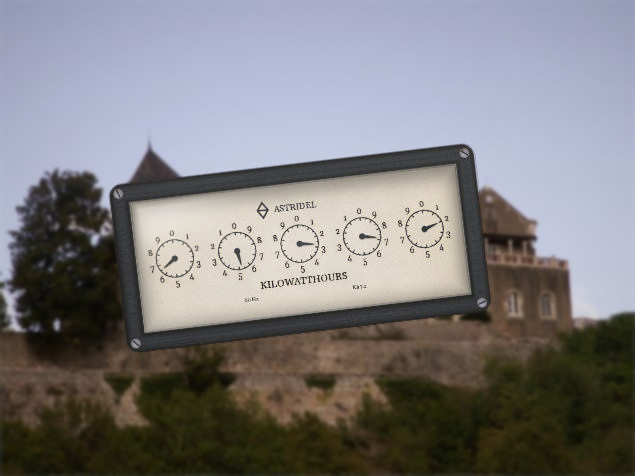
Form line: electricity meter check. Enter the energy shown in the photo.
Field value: 65272 kWh
